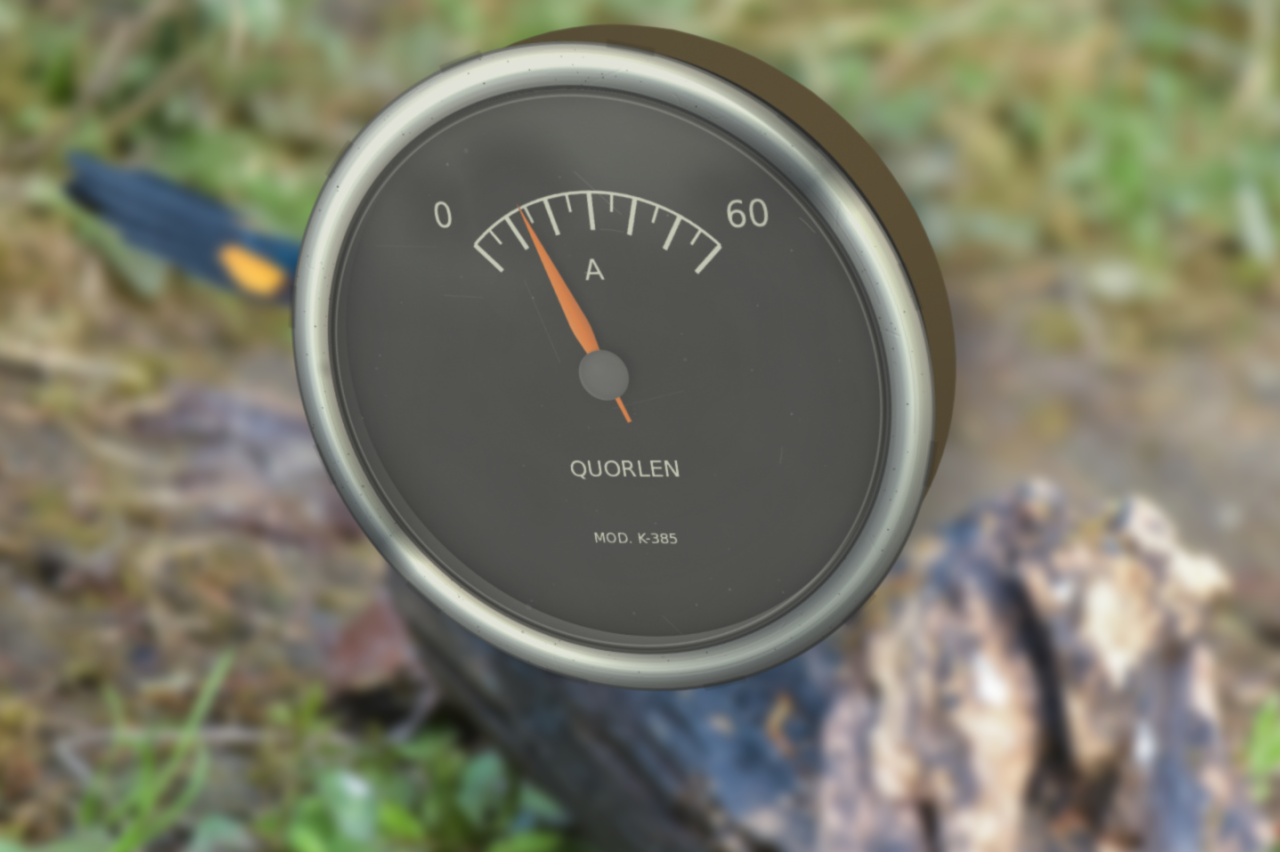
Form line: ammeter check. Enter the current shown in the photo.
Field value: 15 A
